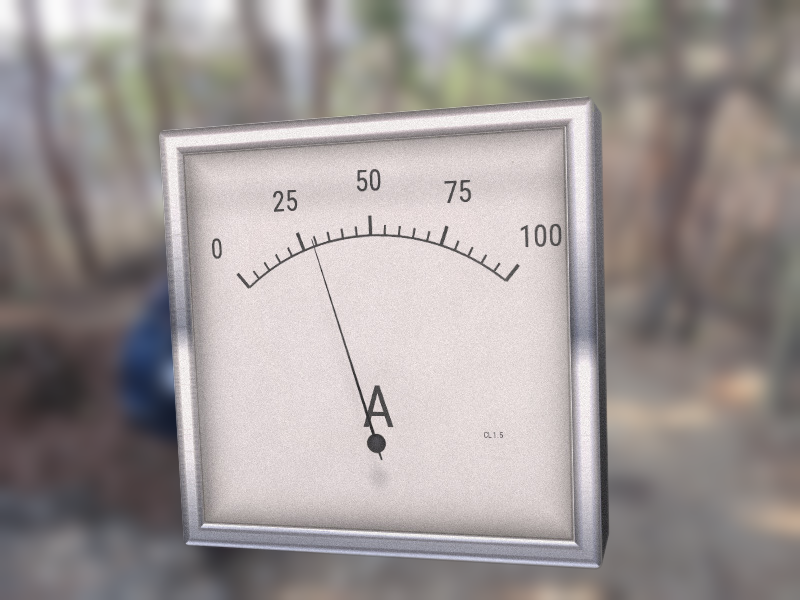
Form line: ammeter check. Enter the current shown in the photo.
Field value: 30 A
